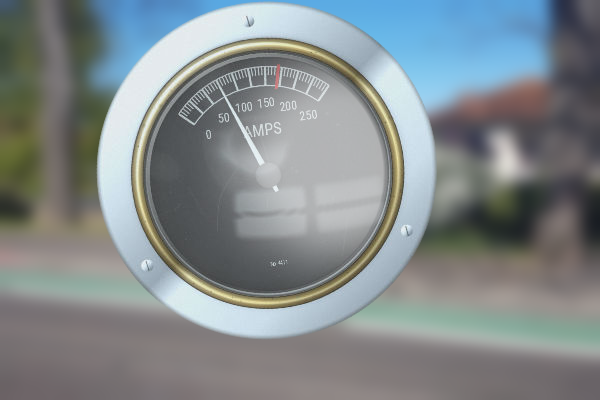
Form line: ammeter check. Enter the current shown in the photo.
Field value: 75 A
